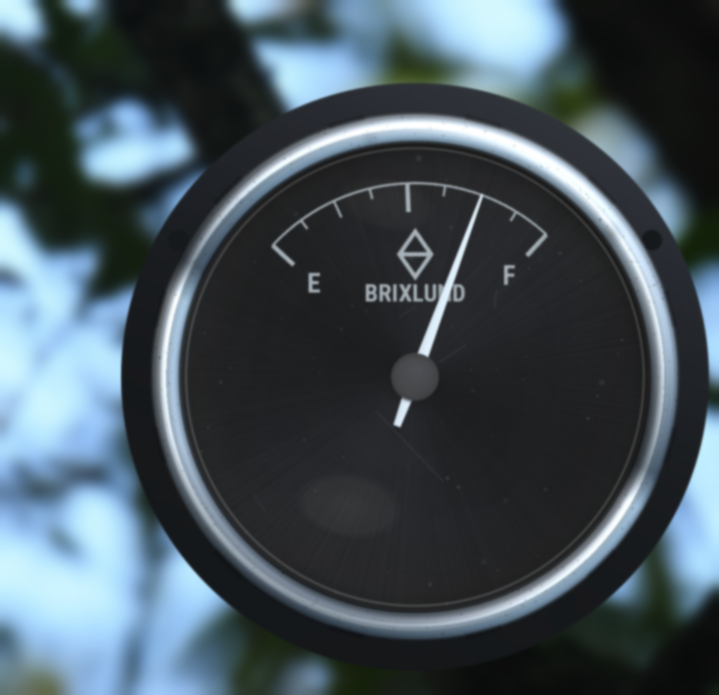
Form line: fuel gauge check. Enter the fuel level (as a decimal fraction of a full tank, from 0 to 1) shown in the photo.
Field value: 0.75
